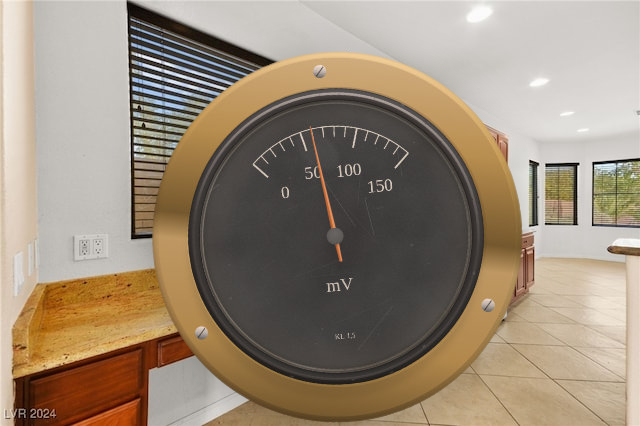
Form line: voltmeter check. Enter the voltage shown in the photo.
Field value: 60 mV
